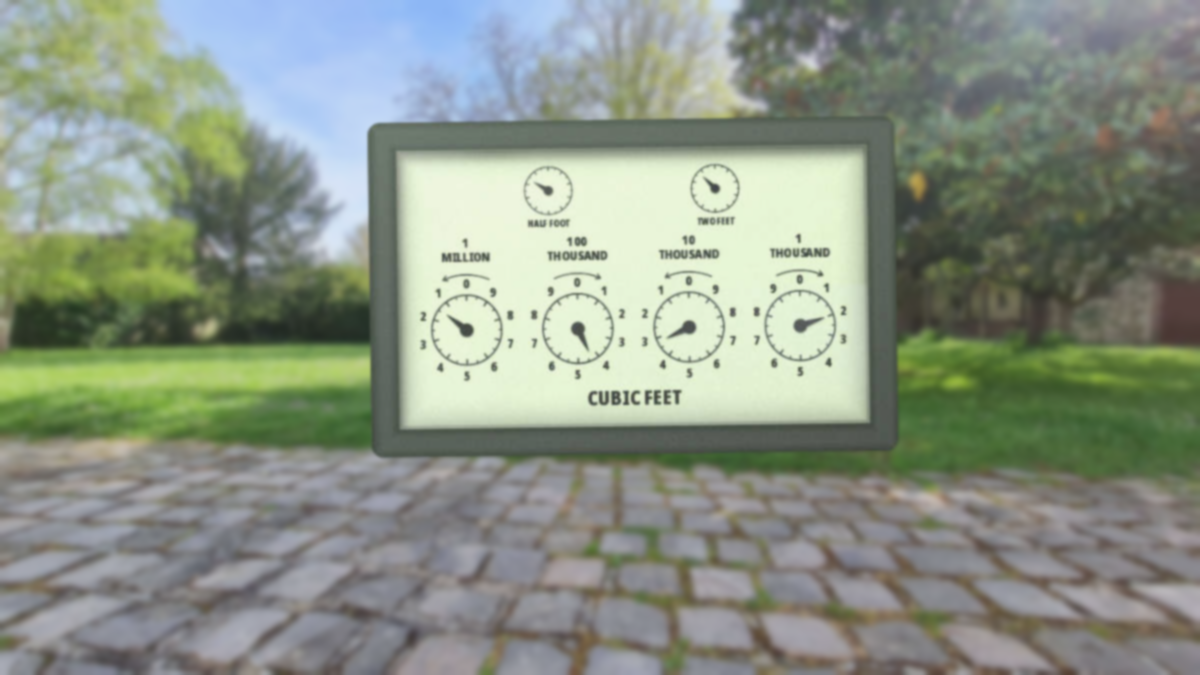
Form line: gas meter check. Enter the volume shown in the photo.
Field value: 143200 ft³
